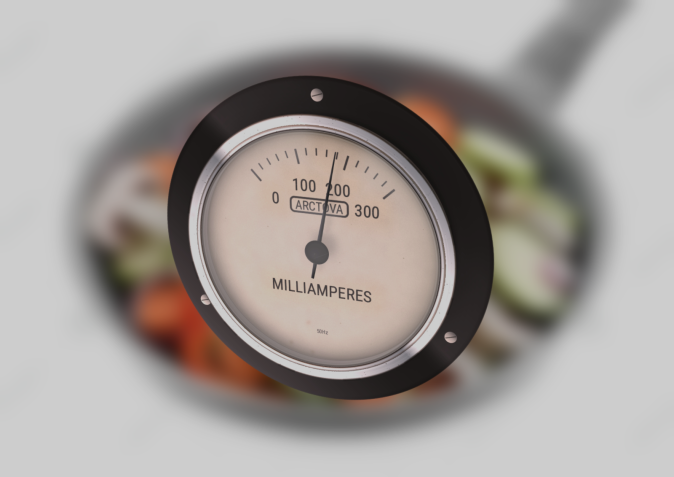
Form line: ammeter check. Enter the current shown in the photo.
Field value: 180 mA
